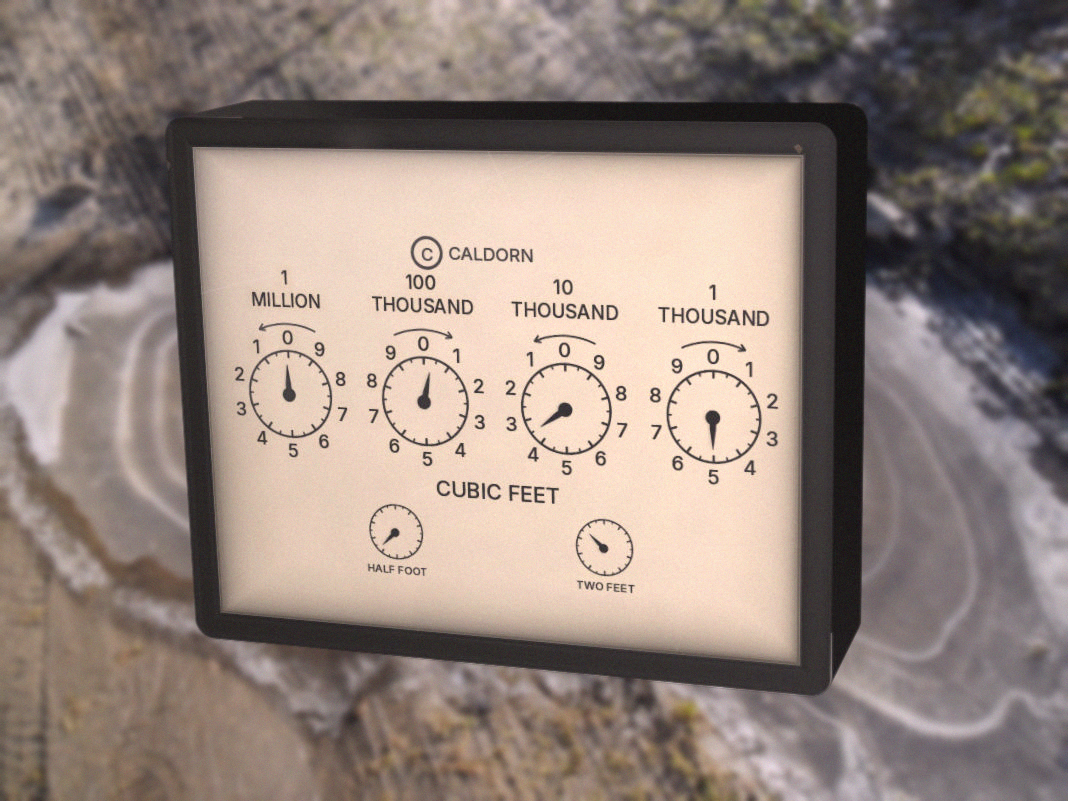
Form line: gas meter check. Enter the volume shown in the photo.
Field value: 3500 ft³
